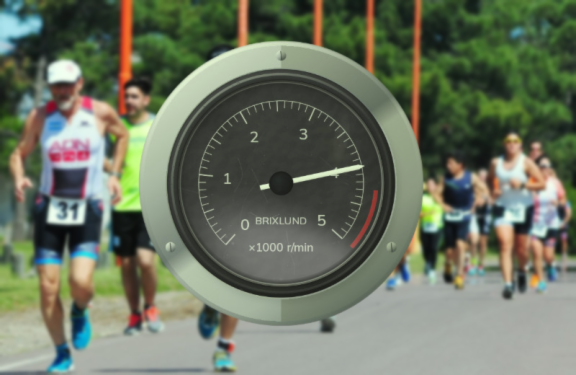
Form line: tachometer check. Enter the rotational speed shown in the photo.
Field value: 4000 rpm
